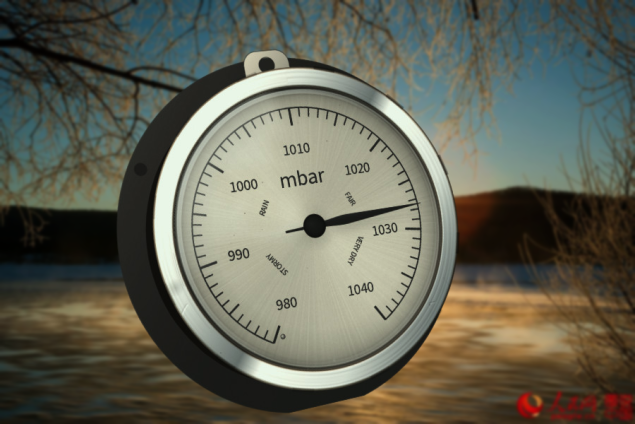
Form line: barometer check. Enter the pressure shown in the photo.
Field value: 1027.5 mbar
